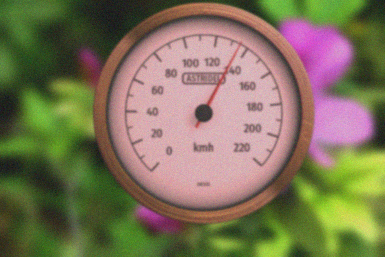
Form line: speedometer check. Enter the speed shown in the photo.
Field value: 135 km/h
